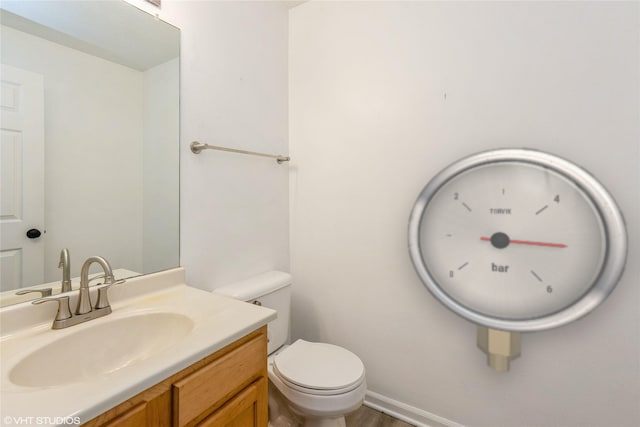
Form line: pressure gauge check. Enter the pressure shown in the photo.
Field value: 5 bar
